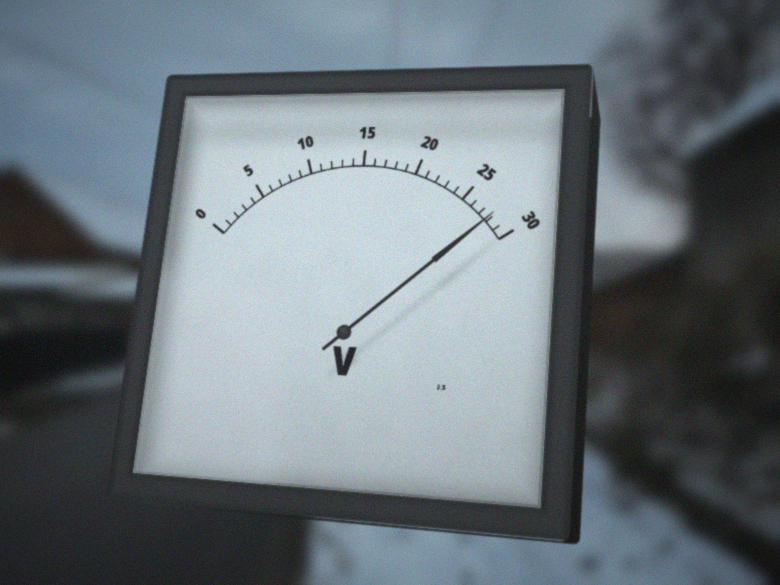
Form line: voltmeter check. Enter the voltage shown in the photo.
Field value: 28 V
